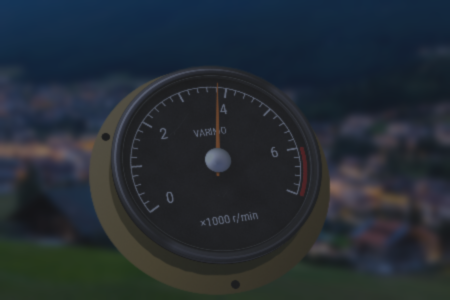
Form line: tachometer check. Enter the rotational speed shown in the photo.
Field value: 3800 rpm
